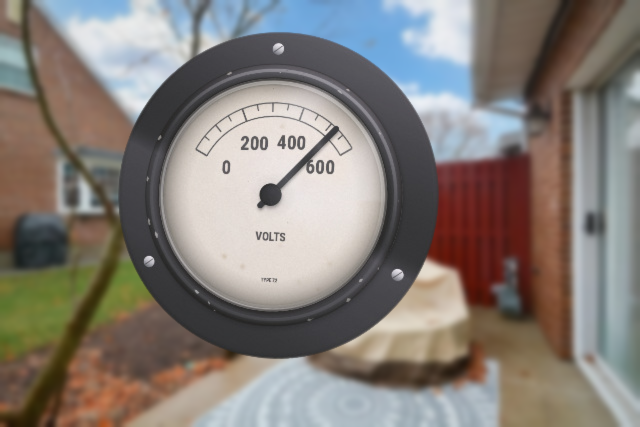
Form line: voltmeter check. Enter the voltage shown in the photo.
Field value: 525 V
